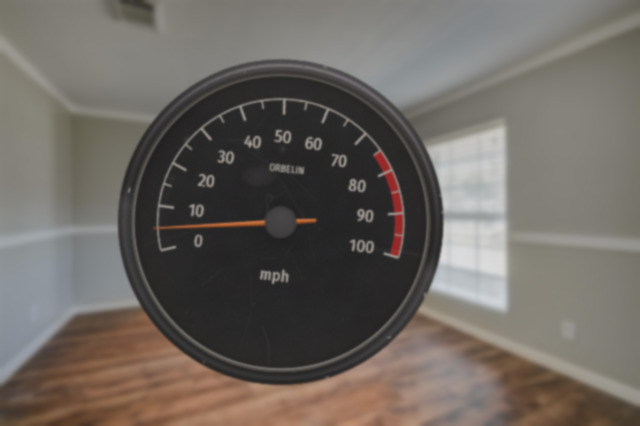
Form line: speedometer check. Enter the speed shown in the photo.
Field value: 5 mph
